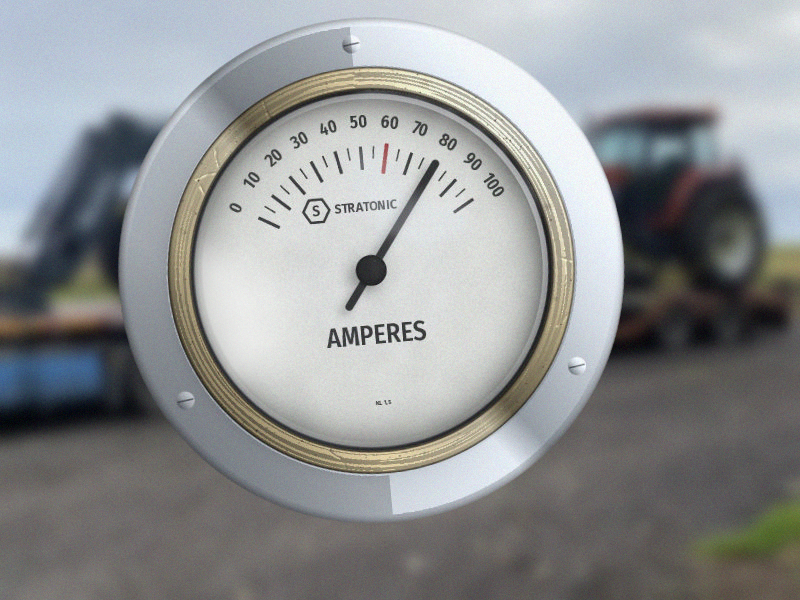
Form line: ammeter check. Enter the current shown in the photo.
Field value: 80 A
